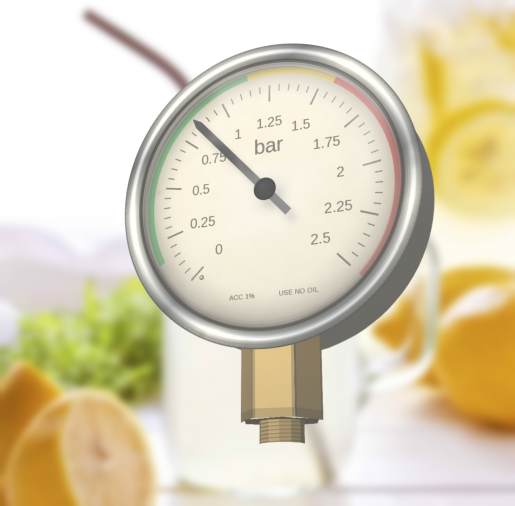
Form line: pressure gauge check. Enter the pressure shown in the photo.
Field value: 0.85 bar
